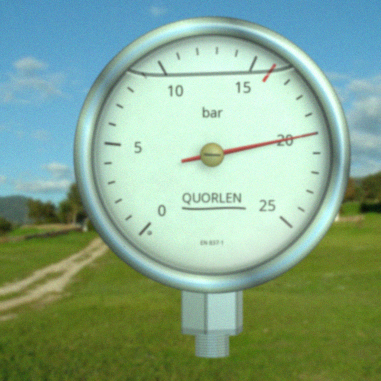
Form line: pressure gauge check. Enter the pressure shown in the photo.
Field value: 20 bar
